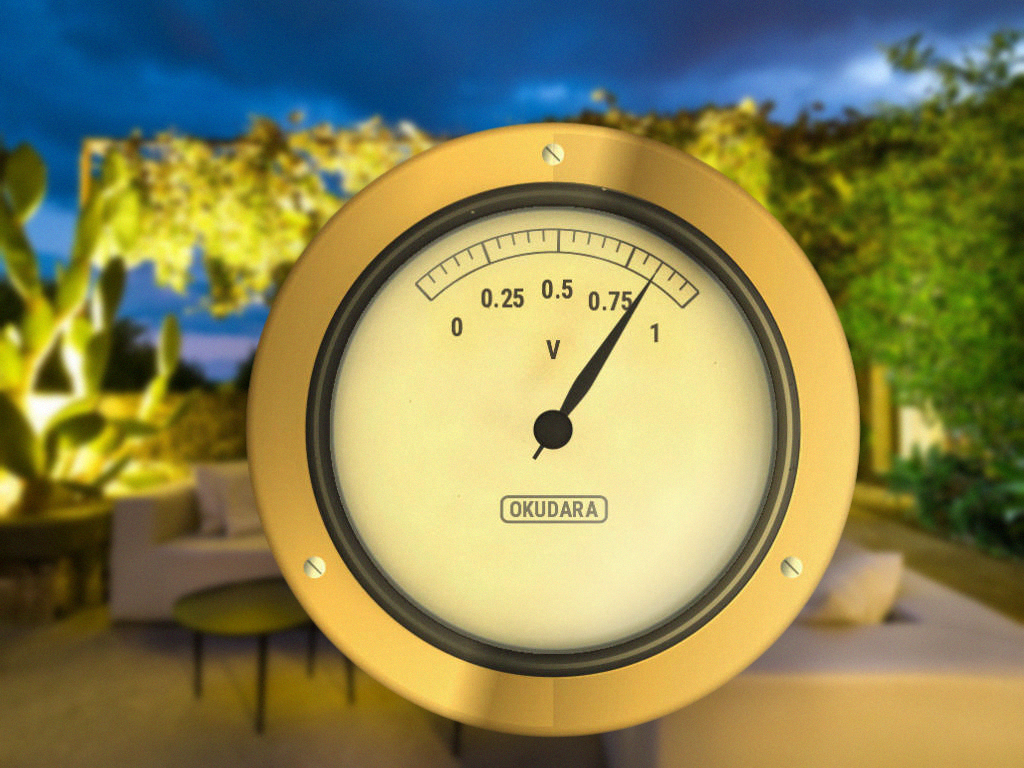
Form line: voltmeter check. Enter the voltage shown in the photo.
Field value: 0.85 V
